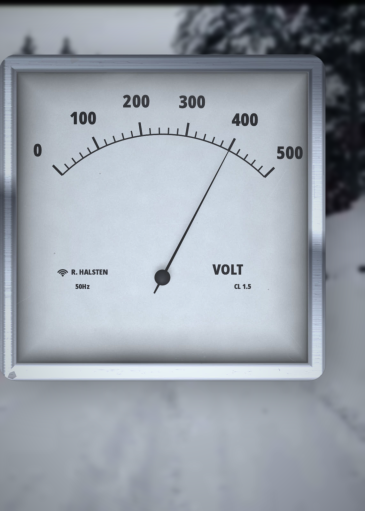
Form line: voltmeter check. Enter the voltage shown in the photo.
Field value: 400 V
